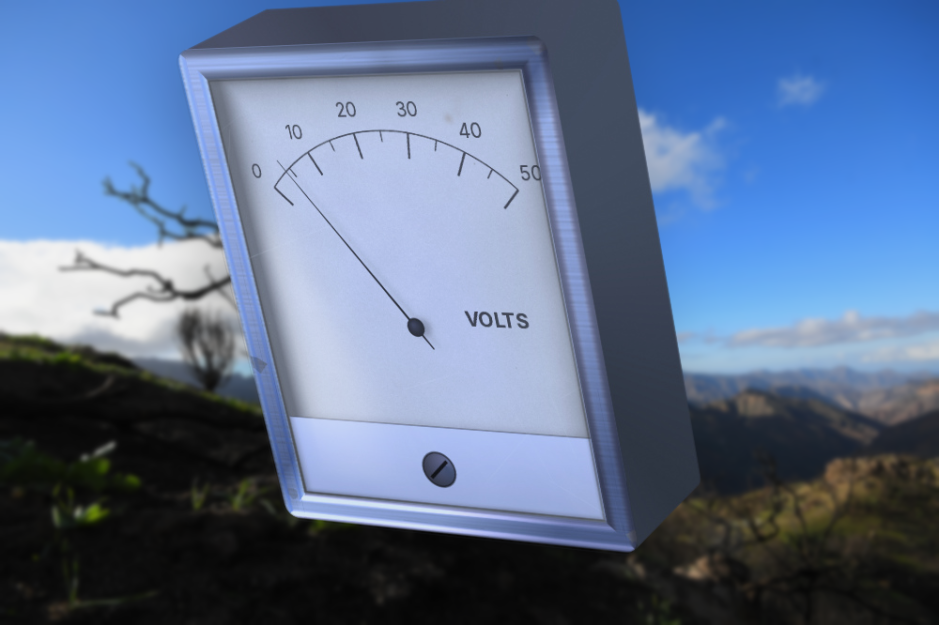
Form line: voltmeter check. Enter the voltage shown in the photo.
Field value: 5 V
